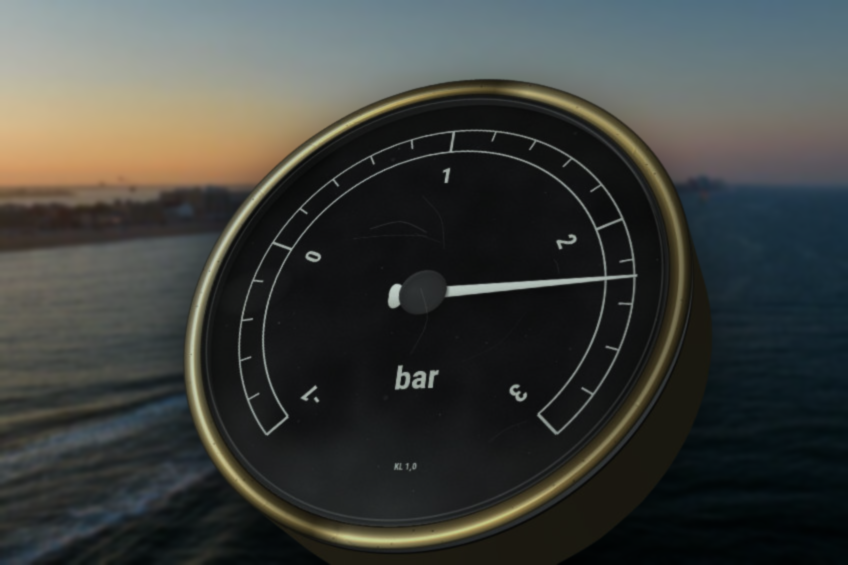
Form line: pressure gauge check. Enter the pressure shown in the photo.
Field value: 2.3 bar
